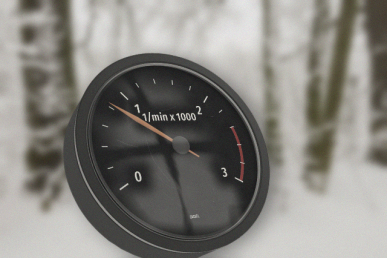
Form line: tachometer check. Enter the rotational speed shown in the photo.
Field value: 800 rpm
